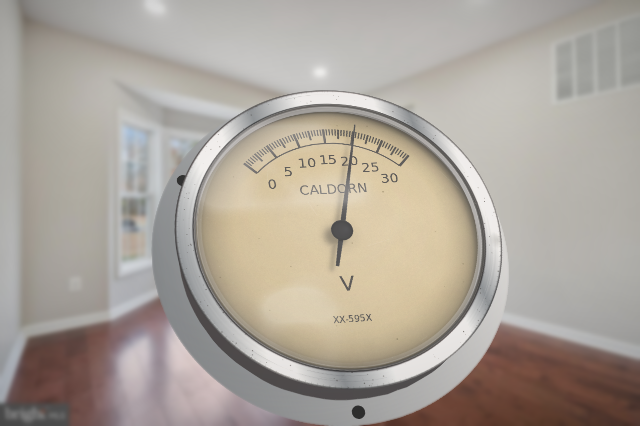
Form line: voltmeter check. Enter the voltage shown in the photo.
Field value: 20 V
